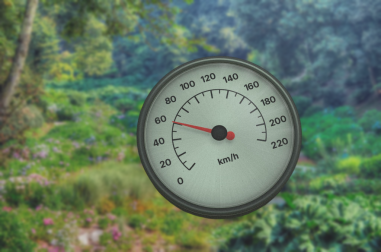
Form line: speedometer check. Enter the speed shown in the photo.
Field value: 60 km/h
